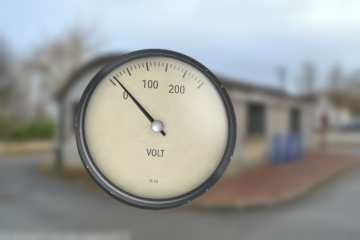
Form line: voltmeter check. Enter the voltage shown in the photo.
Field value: 10 V
